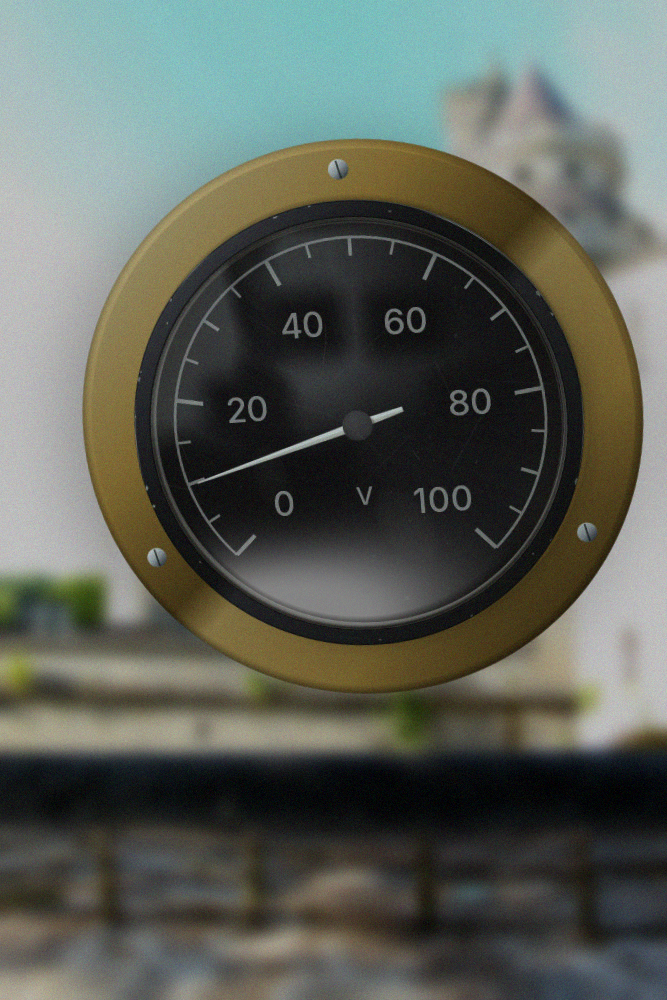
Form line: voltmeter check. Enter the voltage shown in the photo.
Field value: 10 V
